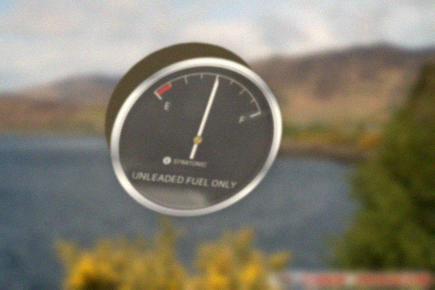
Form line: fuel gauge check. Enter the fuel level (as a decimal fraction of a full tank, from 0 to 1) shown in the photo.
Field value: 0.5
